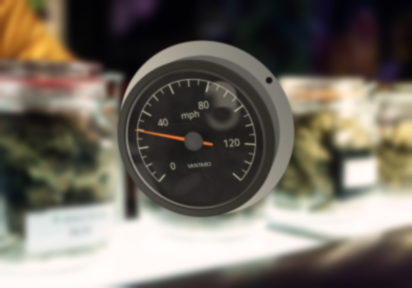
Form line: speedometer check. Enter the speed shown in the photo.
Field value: 30 mph
